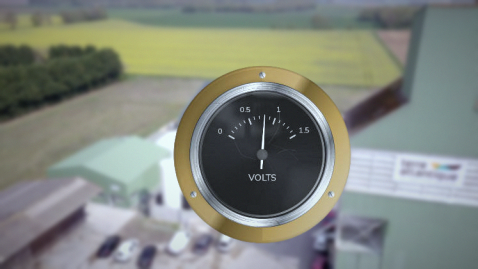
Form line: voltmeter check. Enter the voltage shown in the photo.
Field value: 0.8 V
